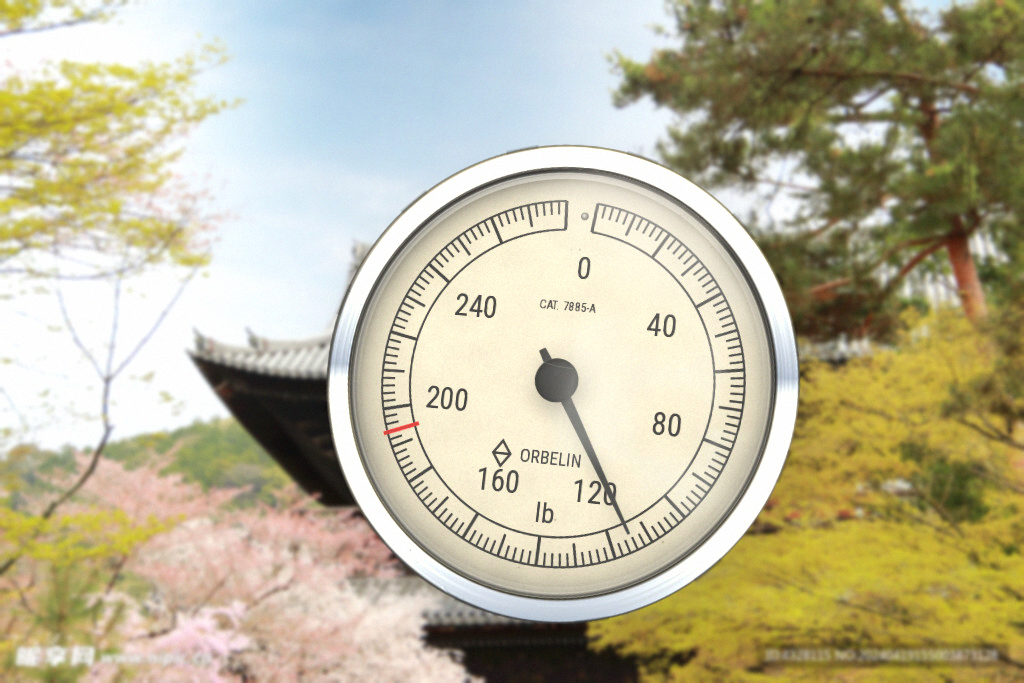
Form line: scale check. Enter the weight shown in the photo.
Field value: 114 lb
